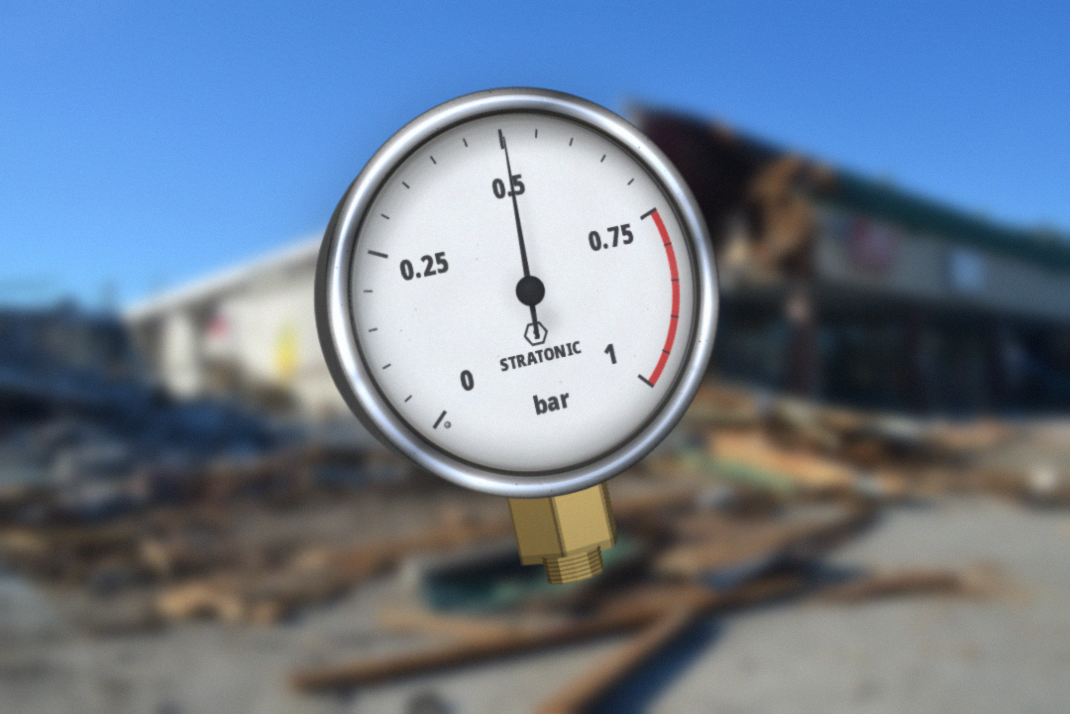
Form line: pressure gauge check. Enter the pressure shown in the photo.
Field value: 0.5 bar
